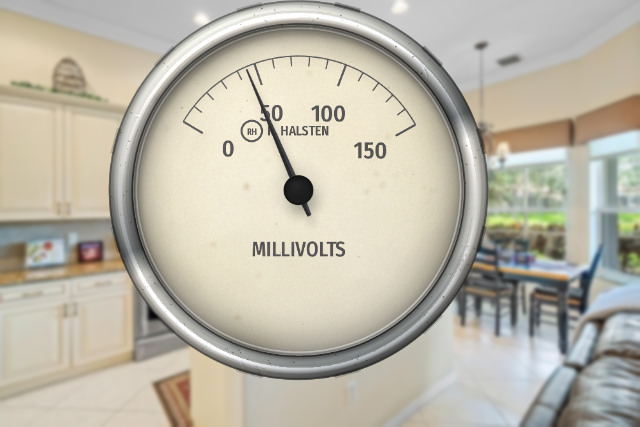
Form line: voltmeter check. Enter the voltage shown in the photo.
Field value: 45 mV
